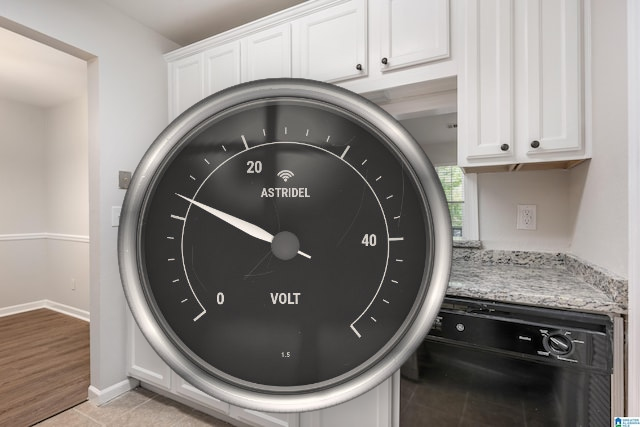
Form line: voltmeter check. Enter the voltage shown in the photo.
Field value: 12 V
